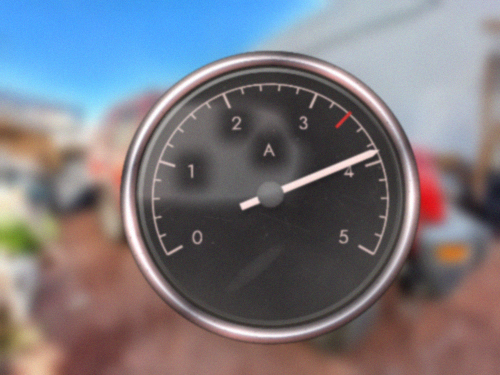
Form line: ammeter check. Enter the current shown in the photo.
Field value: 3.9 A
